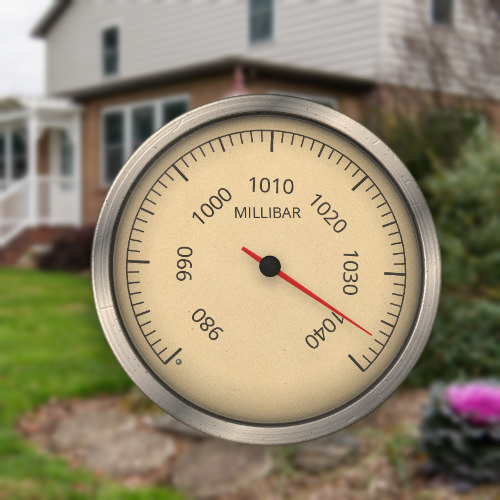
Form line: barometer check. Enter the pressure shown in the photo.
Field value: 1037 mbar
